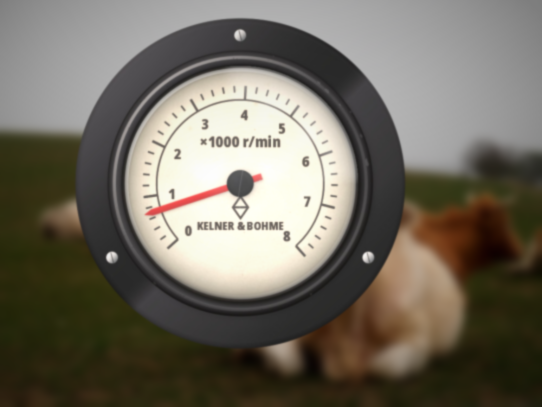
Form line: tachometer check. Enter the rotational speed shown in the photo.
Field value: 700 rpm
